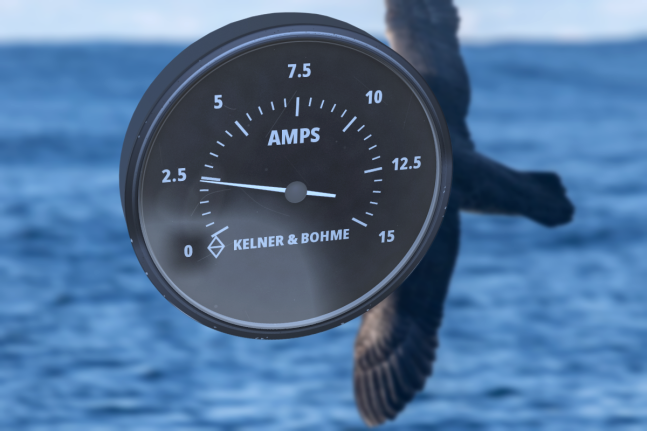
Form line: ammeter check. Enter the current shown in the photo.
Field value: 2.5 A
